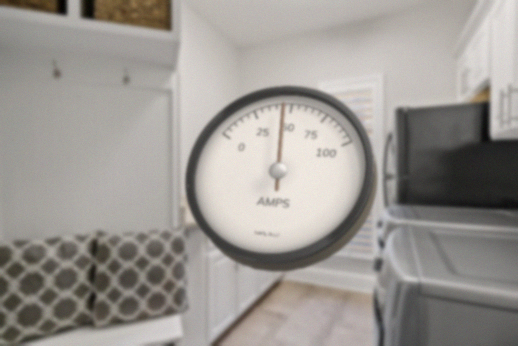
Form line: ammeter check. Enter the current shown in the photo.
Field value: 45 A
